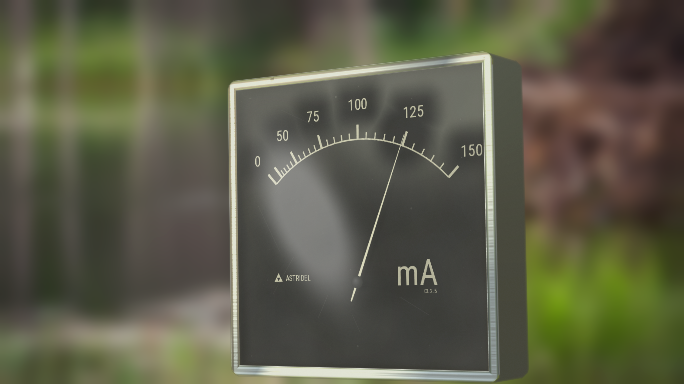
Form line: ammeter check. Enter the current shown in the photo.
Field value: 125 mA
